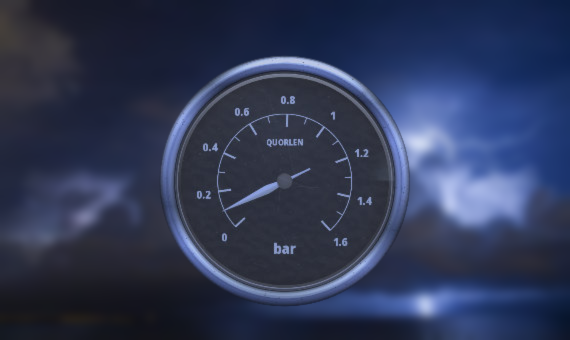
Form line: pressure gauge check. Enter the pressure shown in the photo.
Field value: 0.1 bar
